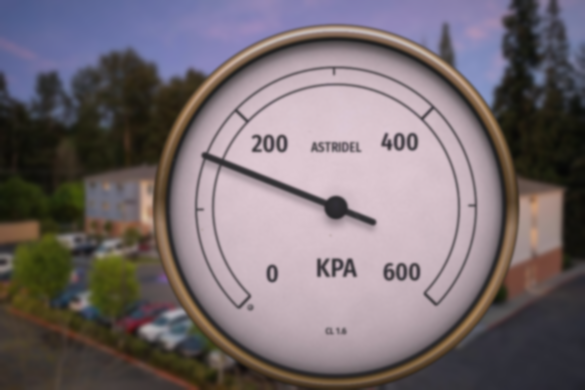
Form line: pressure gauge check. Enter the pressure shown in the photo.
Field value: 150 kPa
